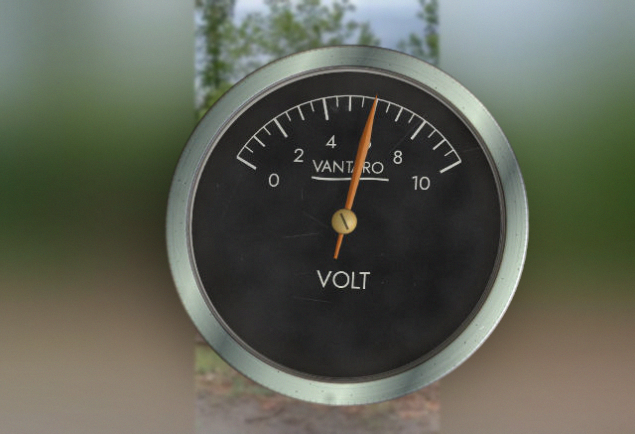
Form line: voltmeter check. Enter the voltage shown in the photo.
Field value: 6 V
